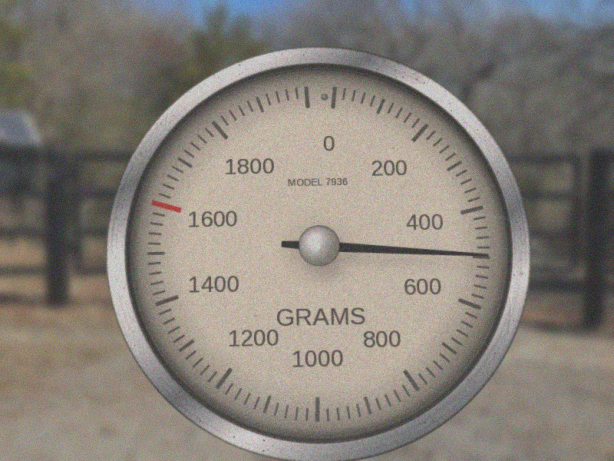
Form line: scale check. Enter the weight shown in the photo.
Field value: 500 g
